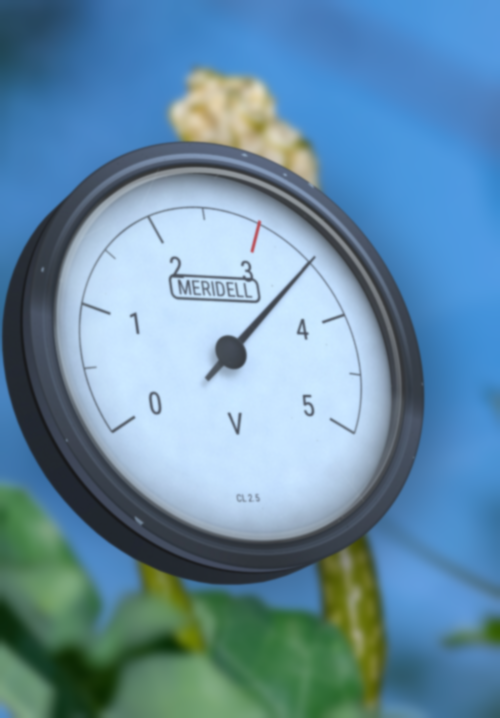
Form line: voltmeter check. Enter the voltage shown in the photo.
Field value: 3.5 V
